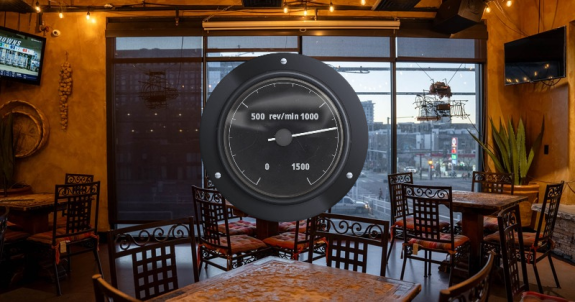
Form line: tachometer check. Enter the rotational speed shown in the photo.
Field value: 1150 rpm
